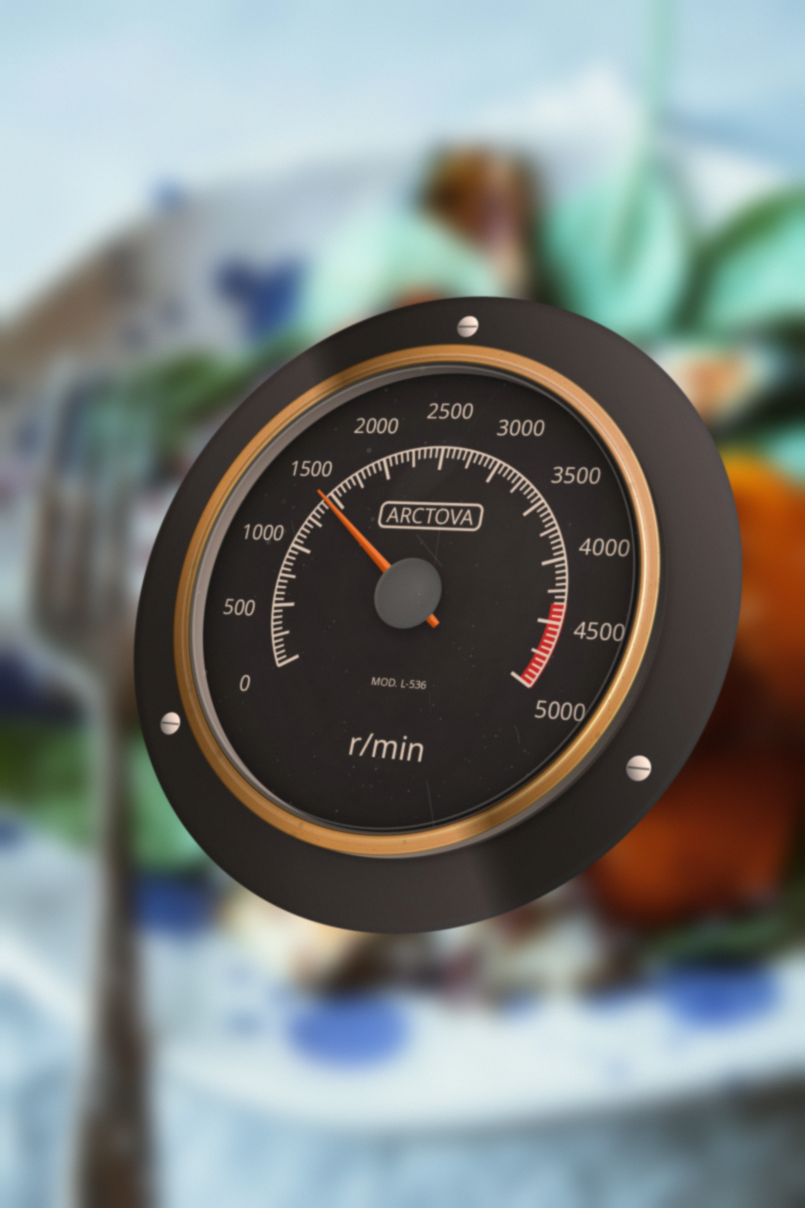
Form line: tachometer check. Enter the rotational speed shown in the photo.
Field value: 1450 rpm
